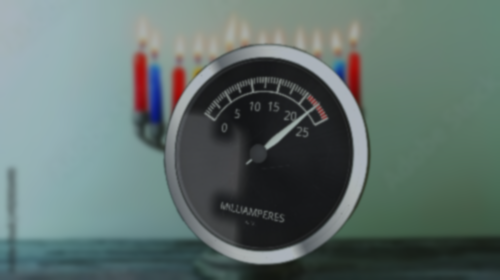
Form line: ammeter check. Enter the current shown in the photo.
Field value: 22.5 mA
